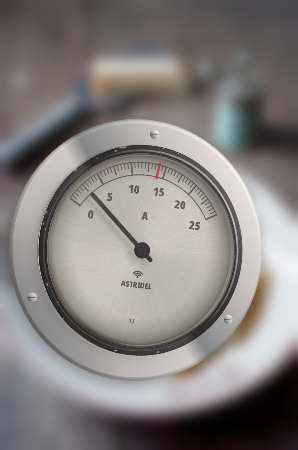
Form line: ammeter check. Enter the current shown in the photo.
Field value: 2.5 A
